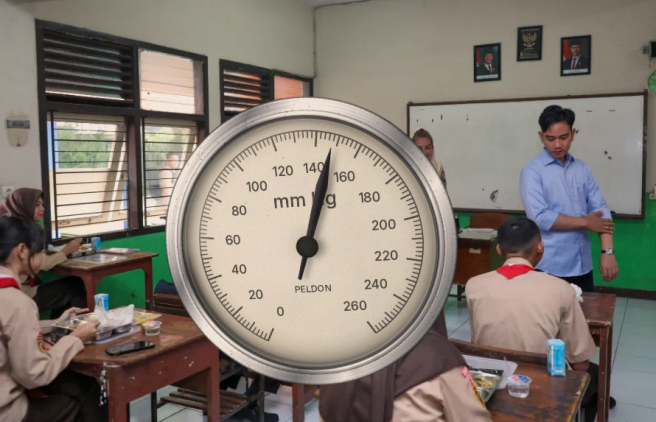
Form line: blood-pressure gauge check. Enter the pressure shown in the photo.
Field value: 148 mmHg
